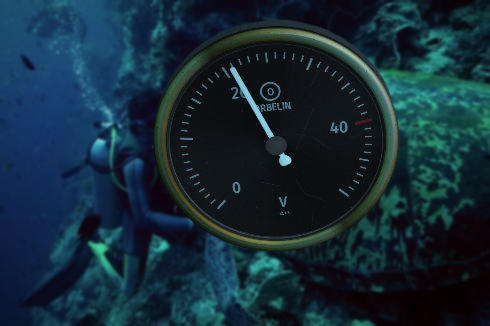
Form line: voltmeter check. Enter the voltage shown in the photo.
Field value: 21 V
